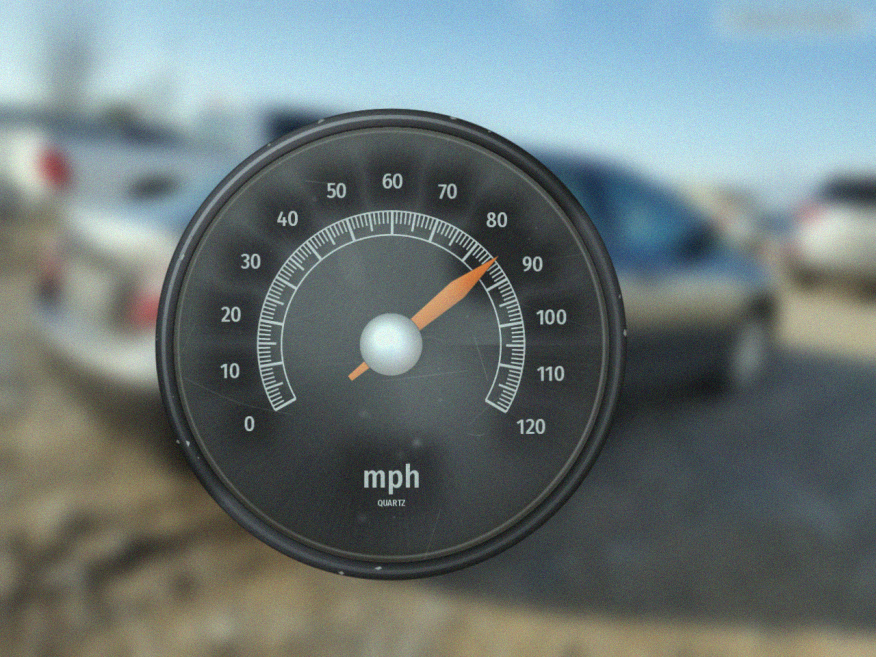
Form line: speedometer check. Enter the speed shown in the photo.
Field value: 85 mph
